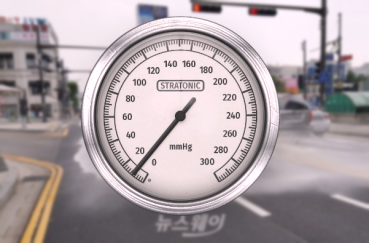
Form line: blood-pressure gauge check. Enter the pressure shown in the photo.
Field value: 10 mmHg
